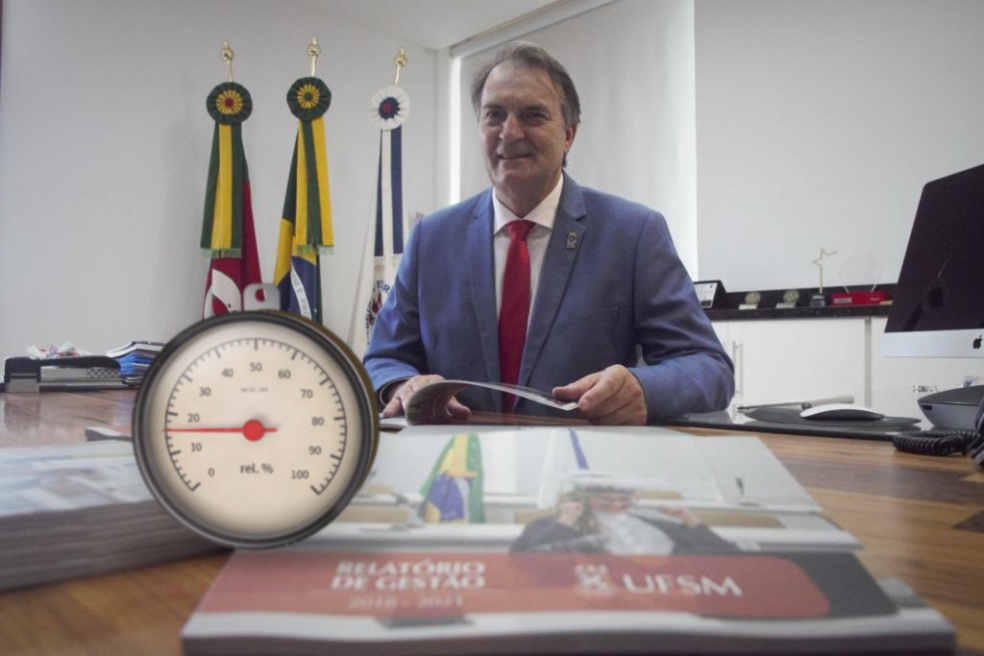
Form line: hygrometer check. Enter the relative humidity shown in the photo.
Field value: 16 %
